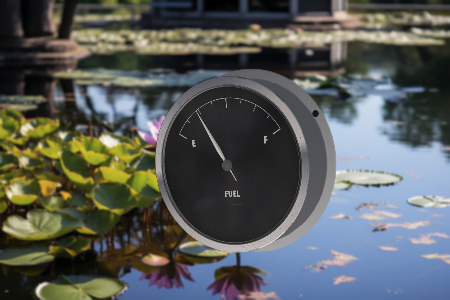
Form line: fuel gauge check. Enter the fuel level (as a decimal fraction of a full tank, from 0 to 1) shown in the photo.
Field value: 0.25
